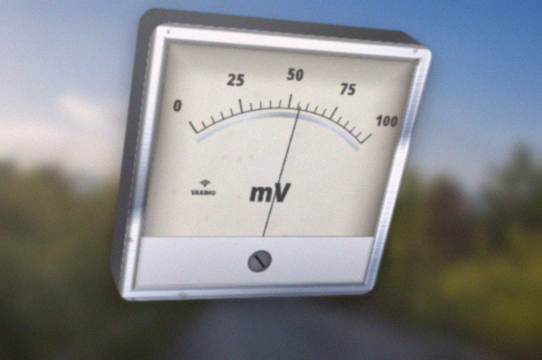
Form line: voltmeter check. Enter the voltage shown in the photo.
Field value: 55 mV
